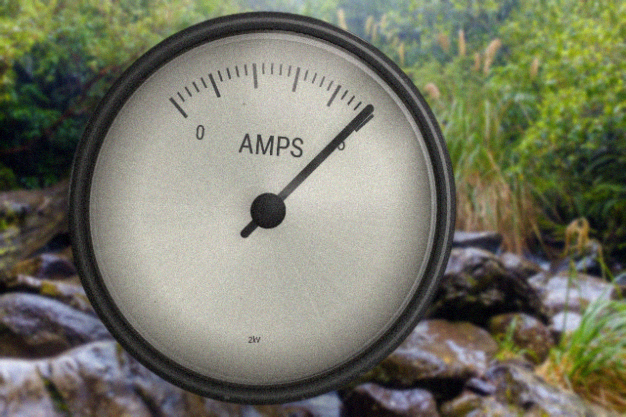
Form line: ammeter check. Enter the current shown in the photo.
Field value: 4.8 A
